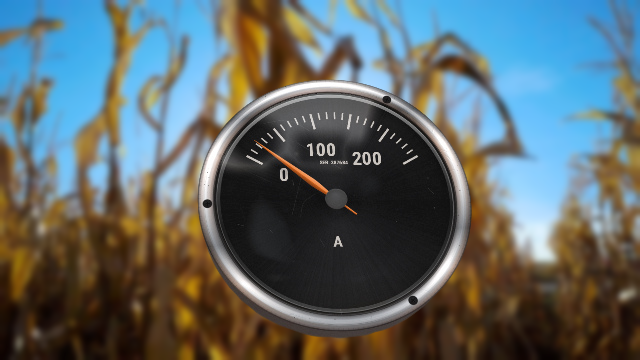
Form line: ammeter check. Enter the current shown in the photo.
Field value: 20 A
